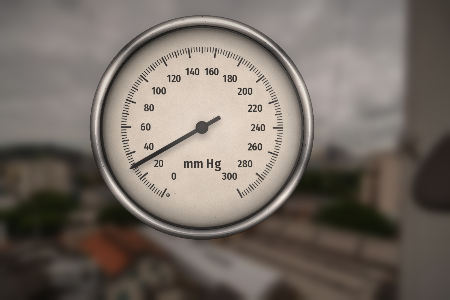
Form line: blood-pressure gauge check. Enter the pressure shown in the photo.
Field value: 30 mmHg
